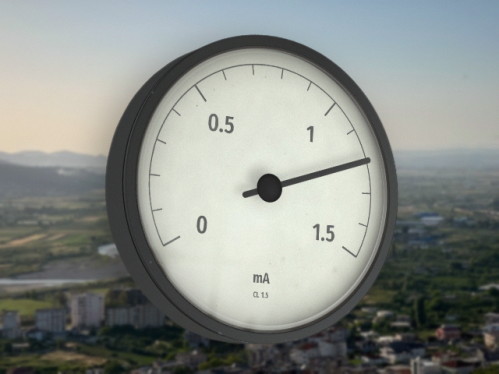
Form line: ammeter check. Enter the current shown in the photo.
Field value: 1.2 mA
